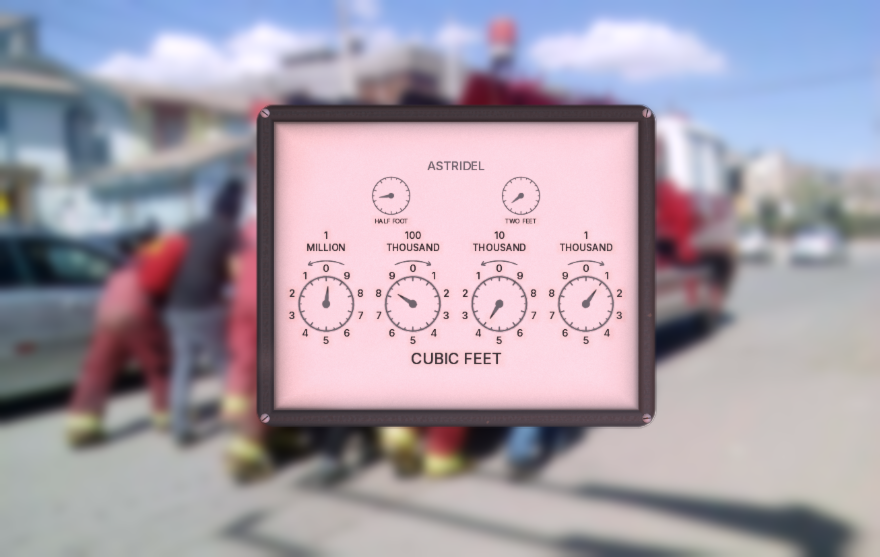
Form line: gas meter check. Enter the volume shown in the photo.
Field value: 984100 ft³
